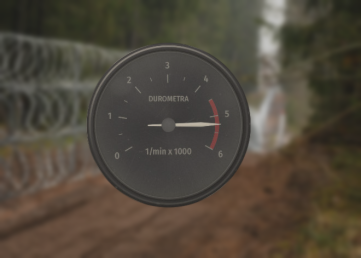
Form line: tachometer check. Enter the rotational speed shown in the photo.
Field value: 5250 rpm
